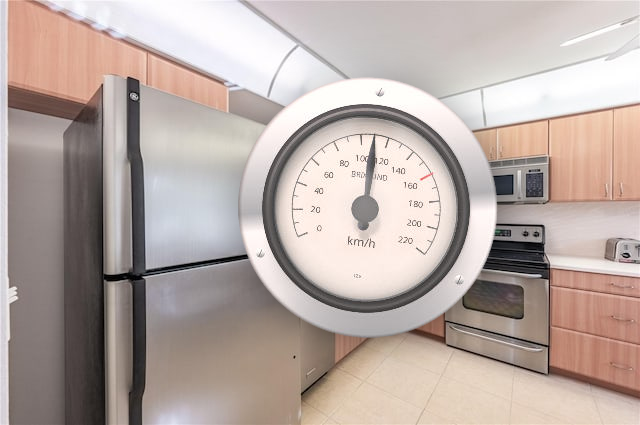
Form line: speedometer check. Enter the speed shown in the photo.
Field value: 110 km/h
